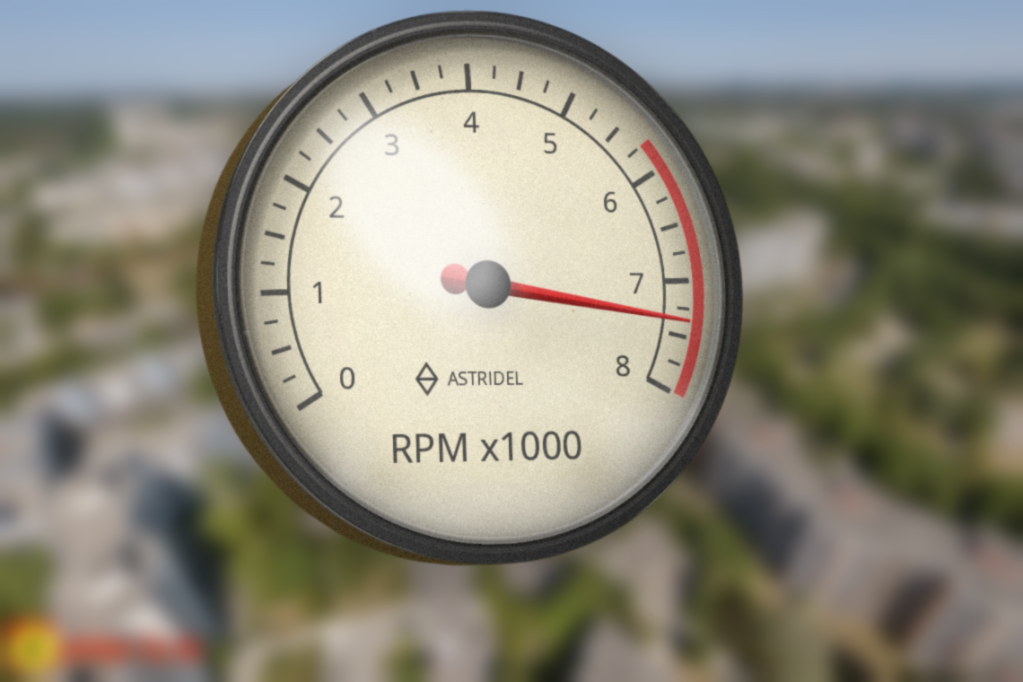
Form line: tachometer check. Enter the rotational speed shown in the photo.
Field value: 7375 rpm
